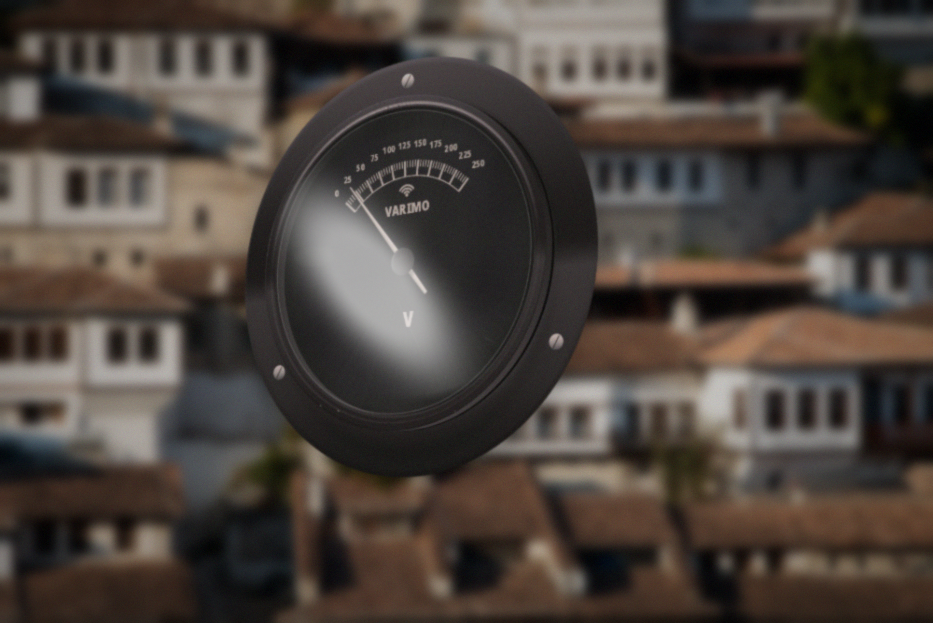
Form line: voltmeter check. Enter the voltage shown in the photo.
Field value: 25 V
